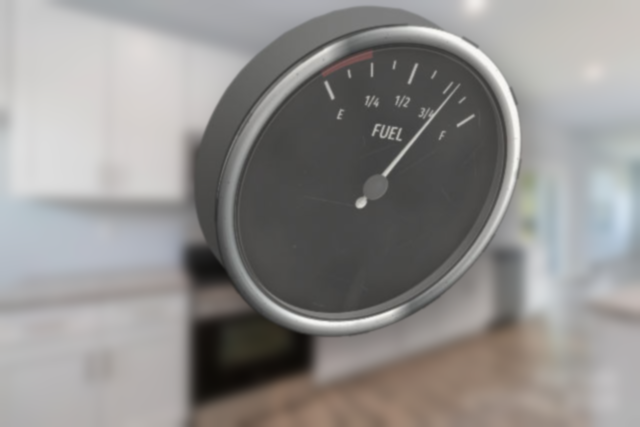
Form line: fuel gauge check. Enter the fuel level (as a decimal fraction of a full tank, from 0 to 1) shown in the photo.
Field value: 0.75
